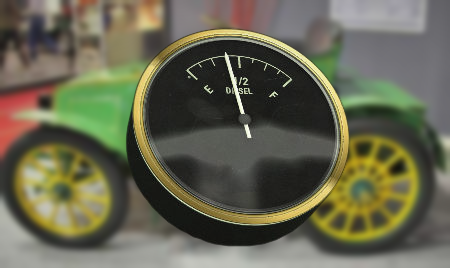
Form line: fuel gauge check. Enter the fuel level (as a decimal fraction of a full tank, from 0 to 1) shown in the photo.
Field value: 0.375
